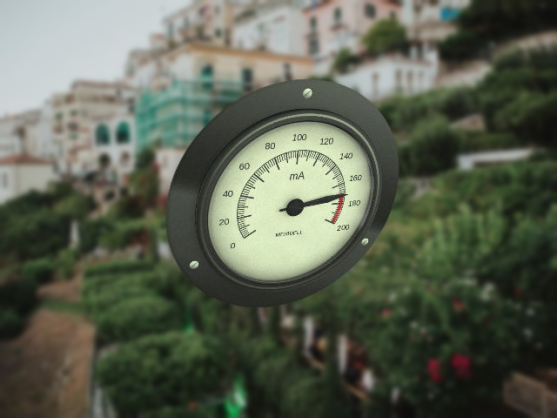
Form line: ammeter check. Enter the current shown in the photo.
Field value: 170 mA
